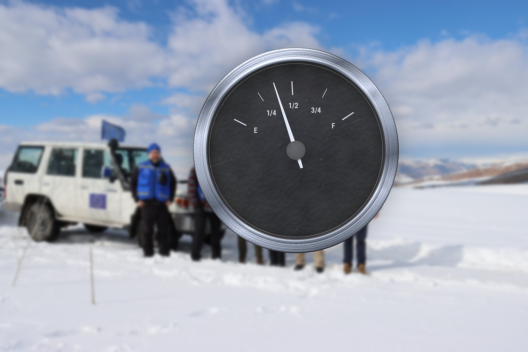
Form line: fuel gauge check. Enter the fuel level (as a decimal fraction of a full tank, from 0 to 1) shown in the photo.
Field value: 0.375
